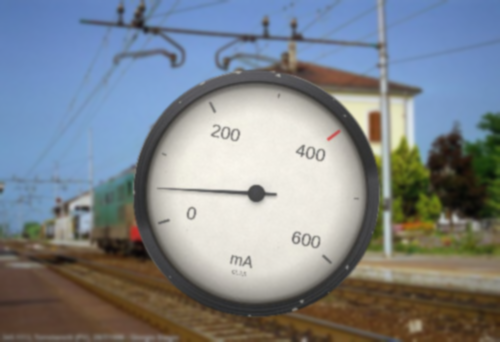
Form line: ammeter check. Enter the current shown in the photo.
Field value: 50 mA
